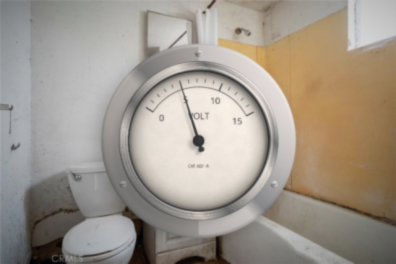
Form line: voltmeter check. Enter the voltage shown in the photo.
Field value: 5 V
